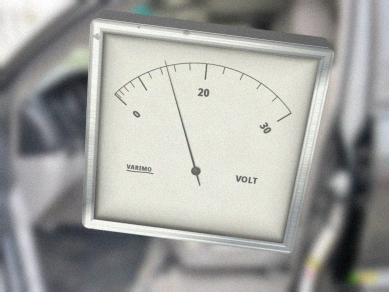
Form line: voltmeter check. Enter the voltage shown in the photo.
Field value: 15 V
